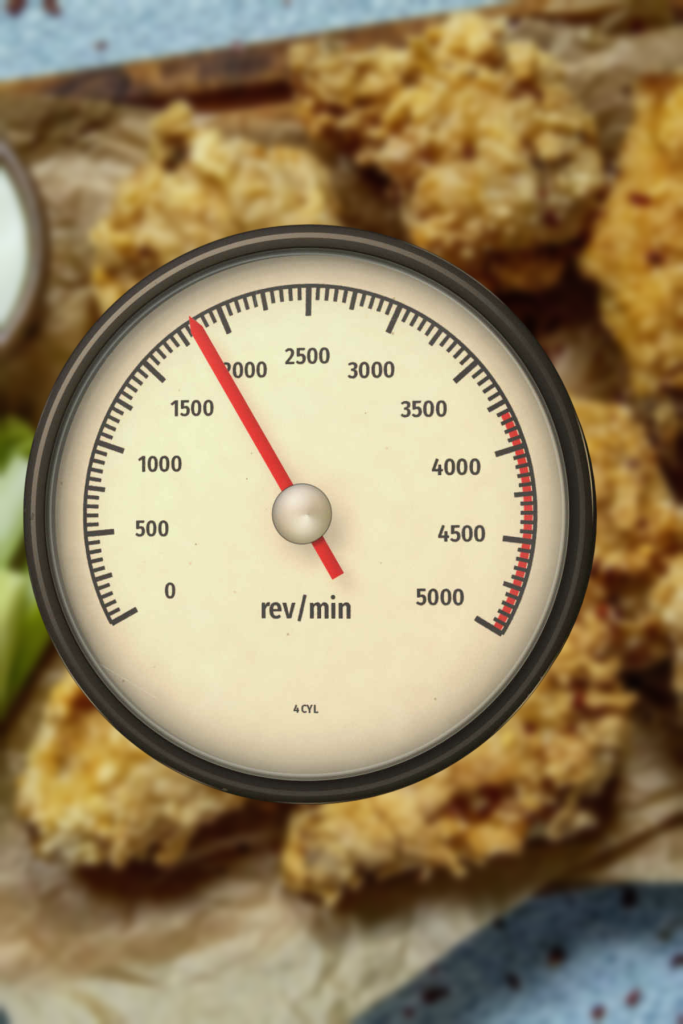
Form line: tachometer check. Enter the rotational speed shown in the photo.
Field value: 1850 rpm
